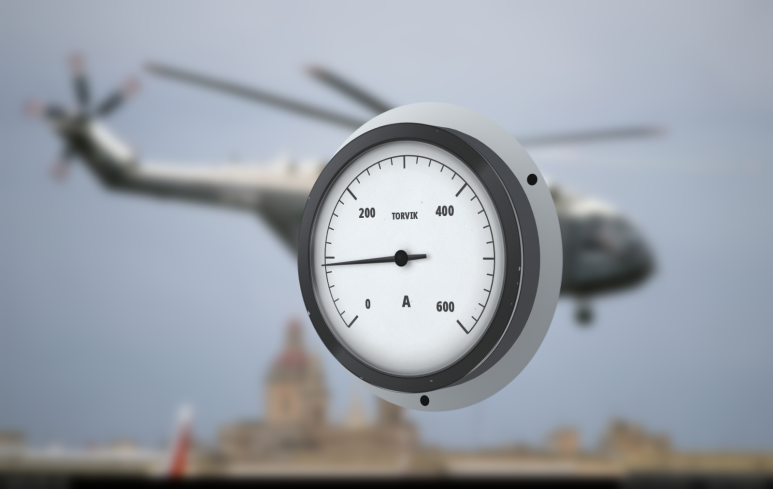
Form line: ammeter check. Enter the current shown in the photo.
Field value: 90 A
